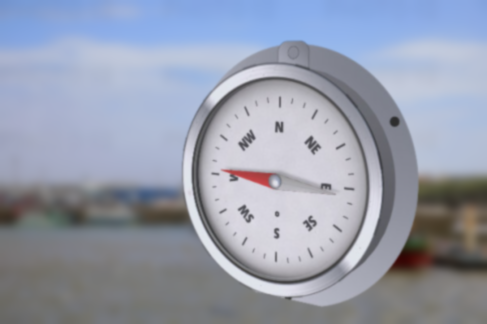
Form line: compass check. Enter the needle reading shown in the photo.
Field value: 275 °
